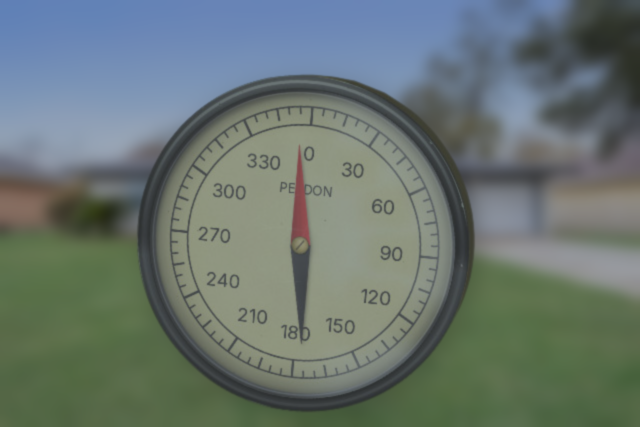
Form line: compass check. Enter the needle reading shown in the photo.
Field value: 355 °
